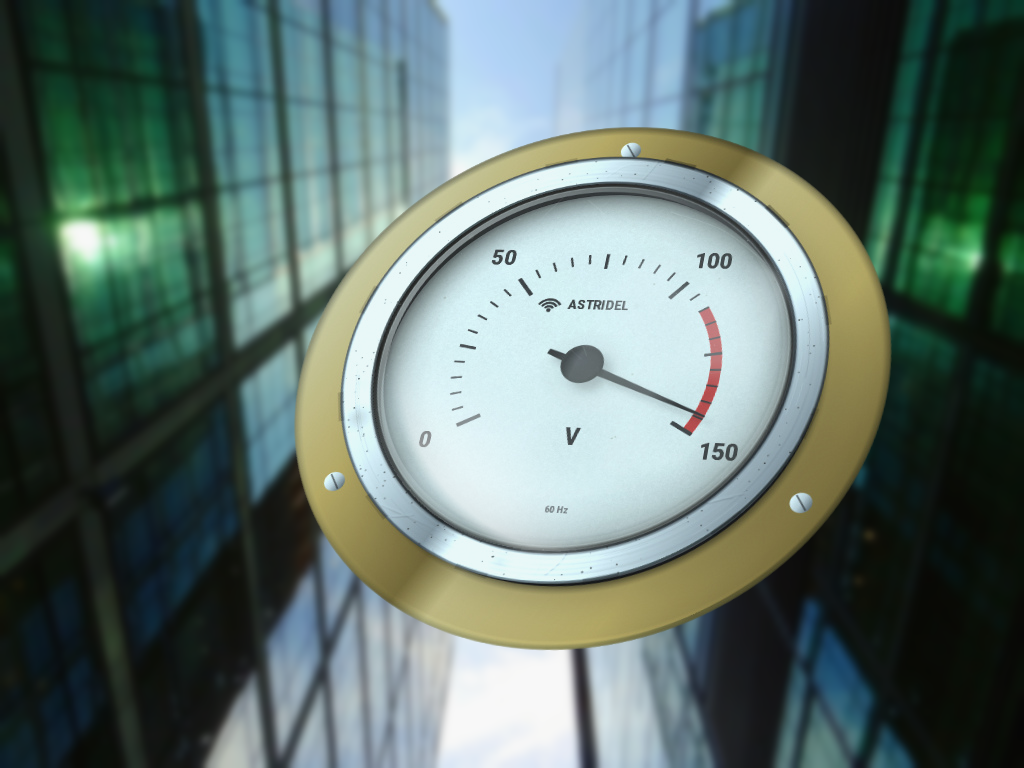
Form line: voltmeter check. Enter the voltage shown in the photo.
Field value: 145 V
